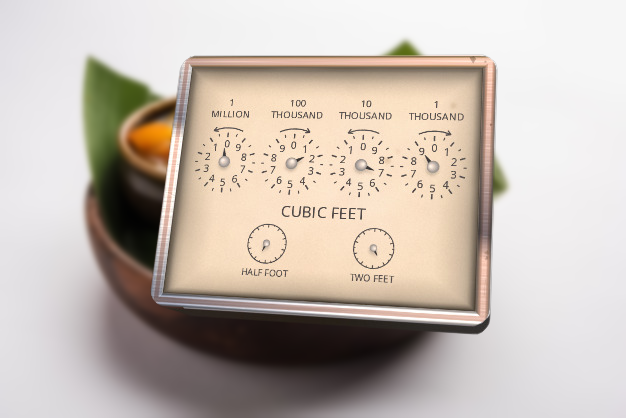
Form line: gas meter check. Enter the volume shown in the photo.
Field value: 16900 ft³
